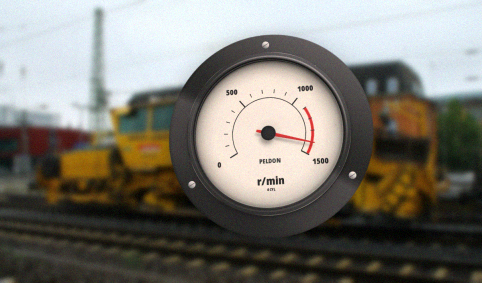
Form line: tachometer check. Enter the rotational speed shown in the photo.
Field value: 1400 rpm
